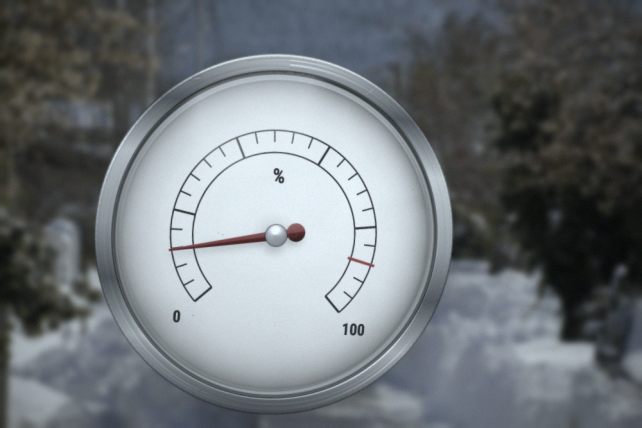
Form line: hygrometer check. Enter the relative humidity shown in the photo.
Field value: 12 %
